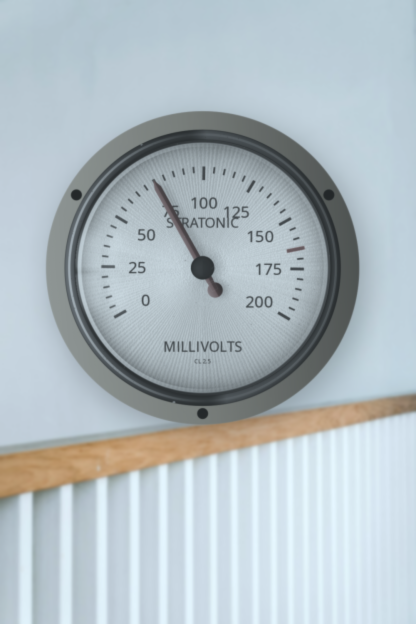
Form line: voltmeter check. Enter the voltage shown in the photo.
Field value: 75 mV
